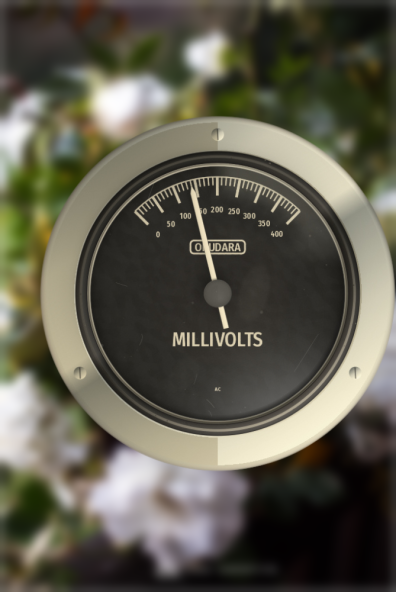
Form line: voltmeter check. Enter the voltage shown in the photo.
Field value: 140 mV
